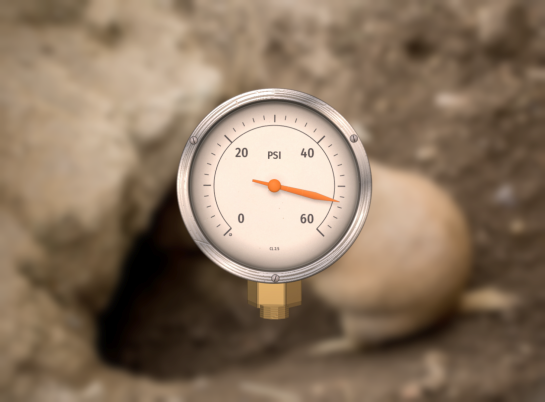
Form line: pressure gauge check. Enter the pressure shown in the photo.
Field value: 53 psi
